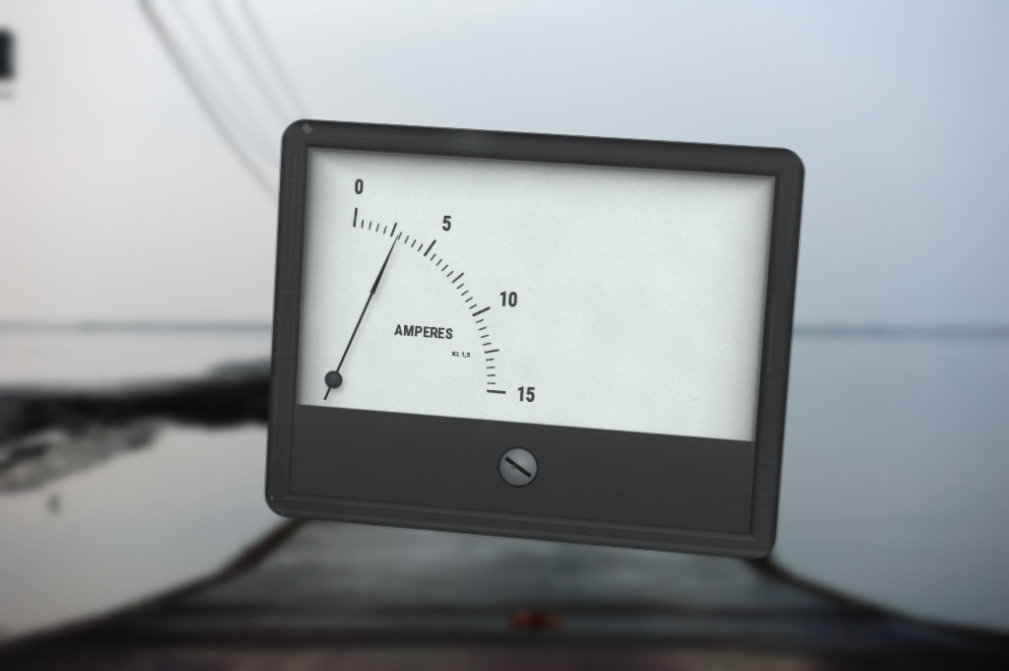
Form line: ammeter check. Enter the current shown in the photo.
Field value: 3 A
